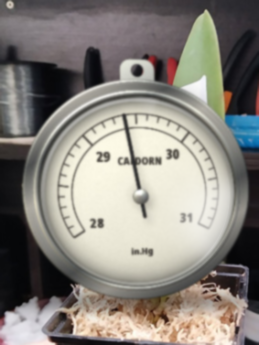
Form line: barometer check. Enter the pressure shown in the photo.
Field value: 29.4 inHg
